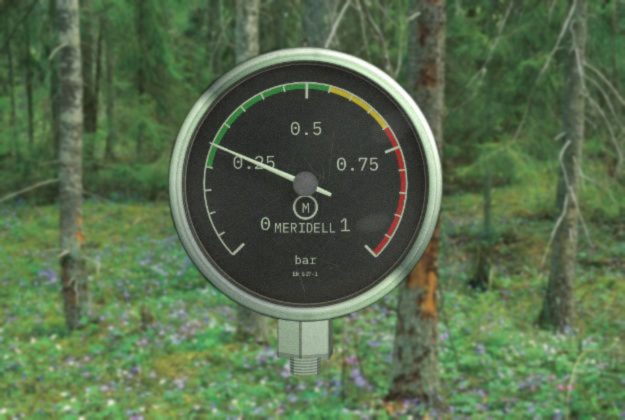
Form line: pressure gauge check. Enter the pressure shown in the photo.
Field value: 0.25 bar
